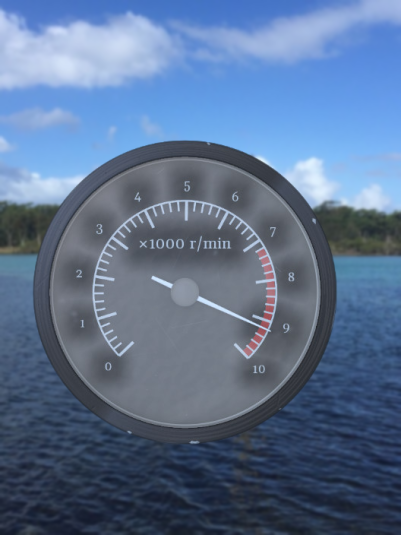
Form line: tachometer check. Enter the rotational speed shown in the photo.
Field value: 9200 rpm
